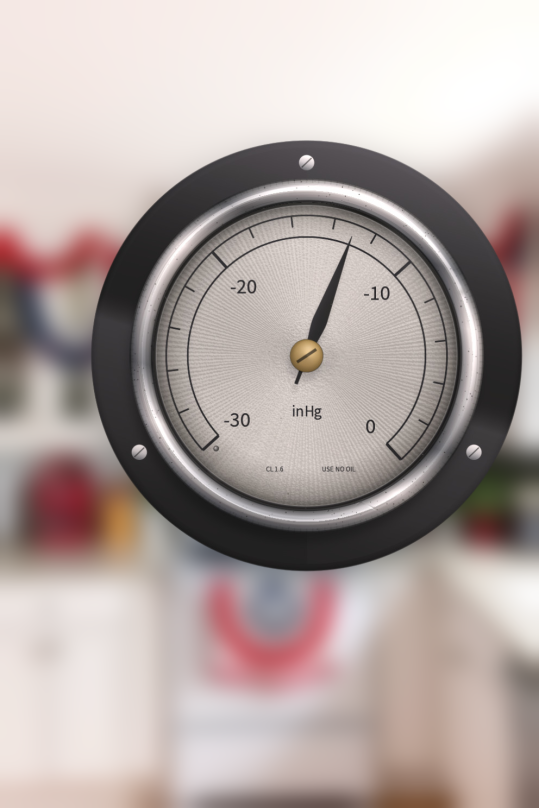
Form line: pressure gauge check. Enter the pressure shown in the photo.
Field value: -13 inHg
